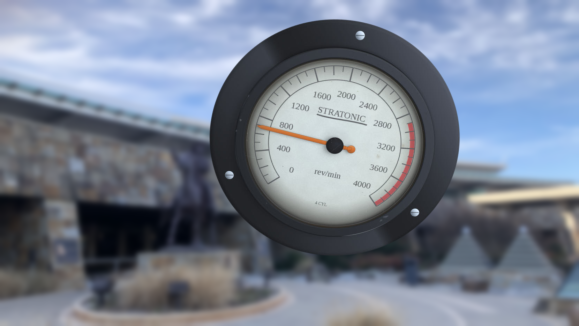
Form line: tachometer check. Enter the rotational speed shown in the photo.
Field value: 700 rpm
